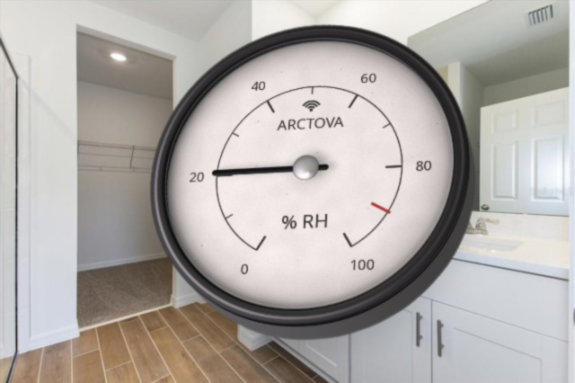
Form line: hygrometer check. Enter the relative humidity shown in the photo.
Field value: 20 %
